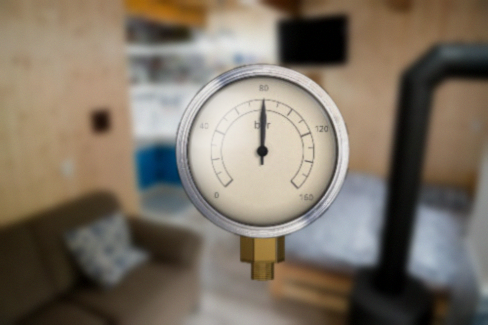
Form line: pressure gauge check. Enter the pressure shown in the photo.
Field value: 80 bar
